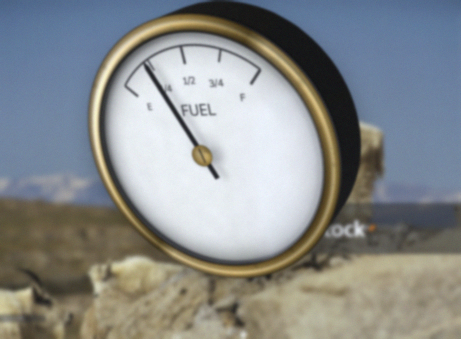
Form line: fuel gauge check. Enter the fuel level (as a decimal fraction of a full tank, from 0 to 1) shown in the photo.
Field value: 0.25
